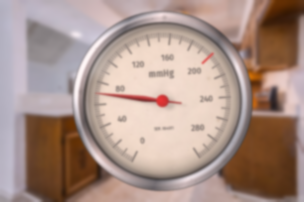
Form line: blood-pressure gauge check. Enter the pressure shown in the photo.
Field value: 70 mmHg
